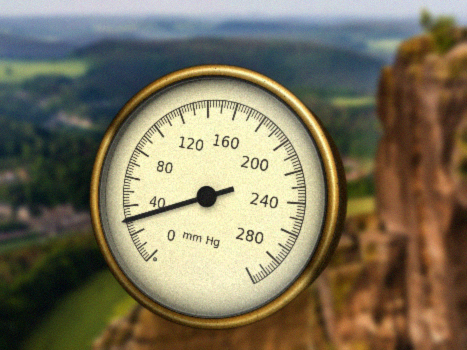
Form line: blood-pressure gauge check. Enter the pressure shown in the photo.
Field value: 30 mmHg
